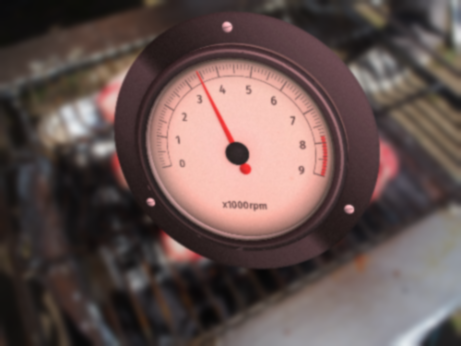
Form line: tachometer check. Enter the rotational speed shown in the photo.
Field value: 3500 rpm
